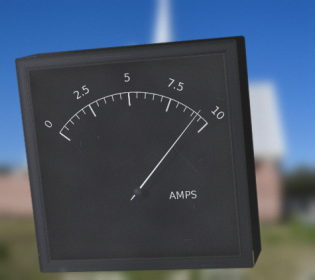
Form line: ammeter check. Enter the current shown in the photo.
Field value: 9.25 A
